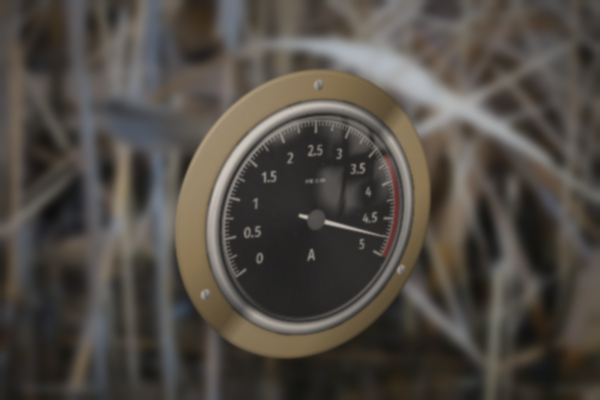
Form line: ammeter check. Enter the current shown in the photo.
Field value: 4.75 A
